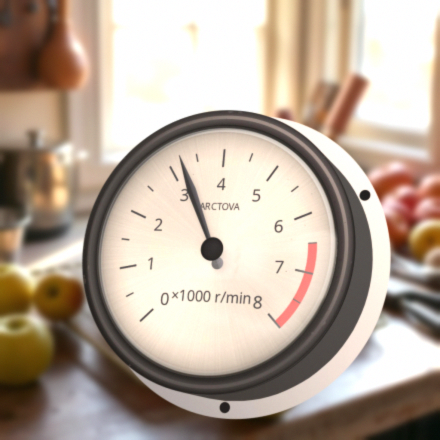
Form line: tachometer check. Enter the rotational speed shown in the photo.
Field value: 3250 rpm
